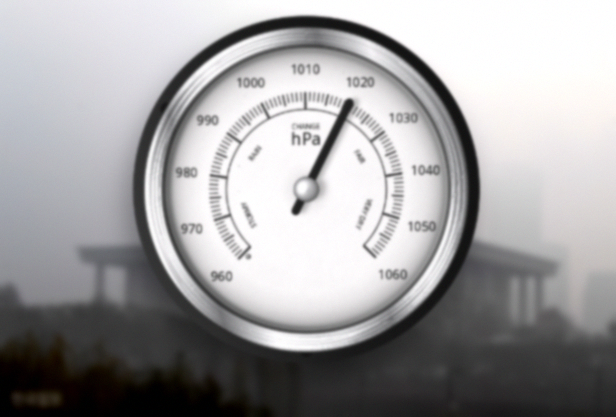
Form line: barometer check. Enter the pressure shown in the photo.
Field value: 1020 hPa
